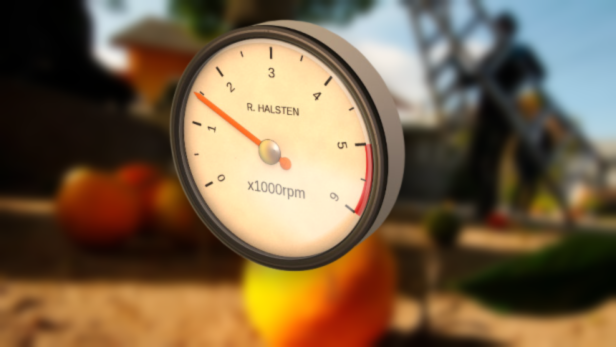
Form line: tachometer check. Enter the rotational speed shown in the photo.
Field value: 1500 rpm
